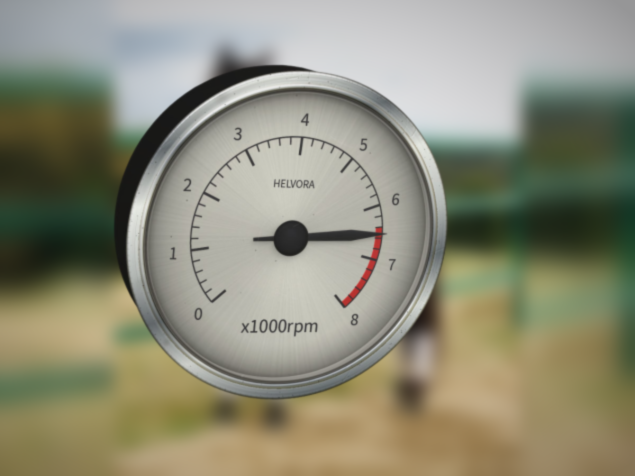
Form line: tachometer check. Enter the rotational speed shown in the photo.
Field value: 6500 rpm
